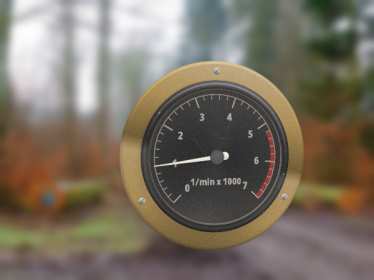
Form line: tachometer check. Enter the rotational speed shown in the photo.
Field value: 1000 rpm
